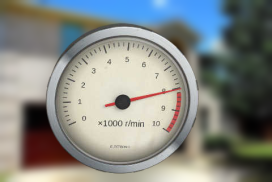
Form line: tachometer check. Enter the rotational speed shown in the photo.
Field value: 8000 rpm
